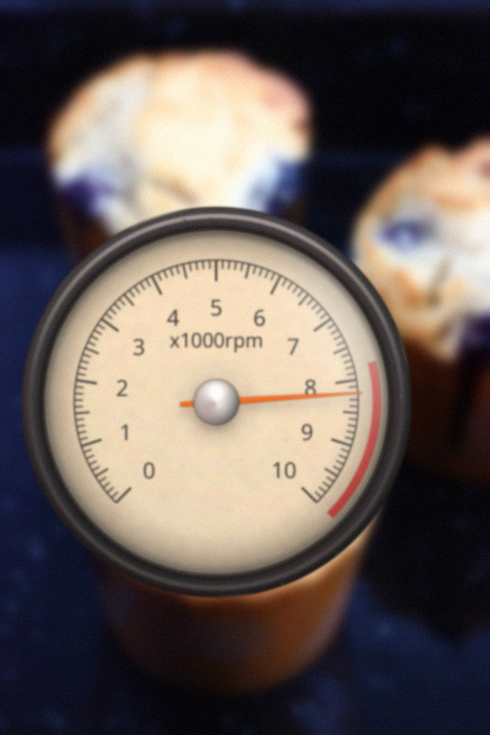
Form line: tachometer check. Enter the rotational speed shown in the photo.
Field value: 8200 rpm
